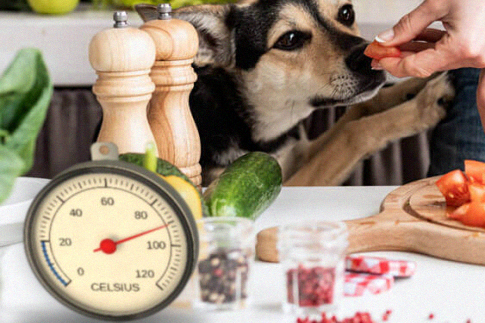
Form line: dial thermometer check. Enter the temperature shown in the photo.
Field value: 90 °C
